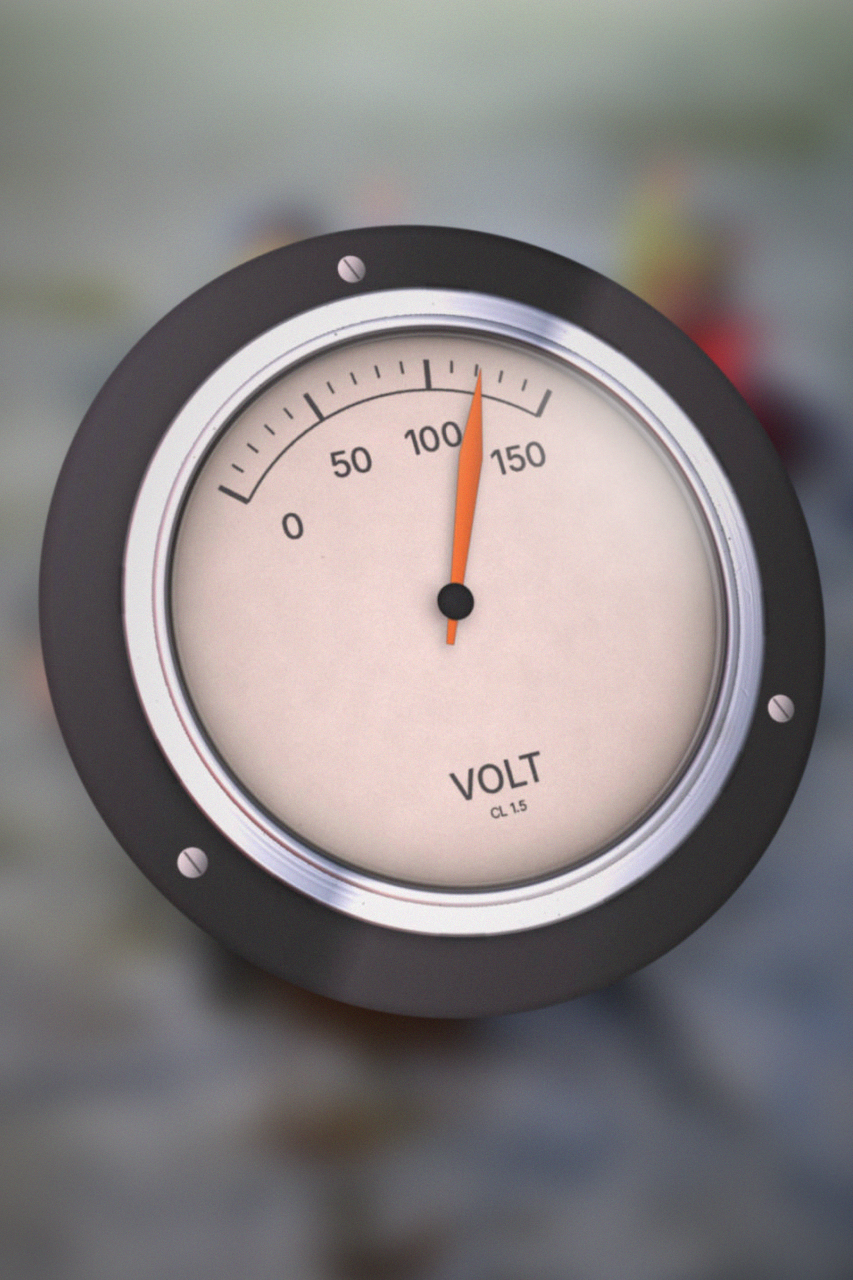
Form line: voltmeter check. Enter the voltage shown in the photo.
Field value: 120 V
